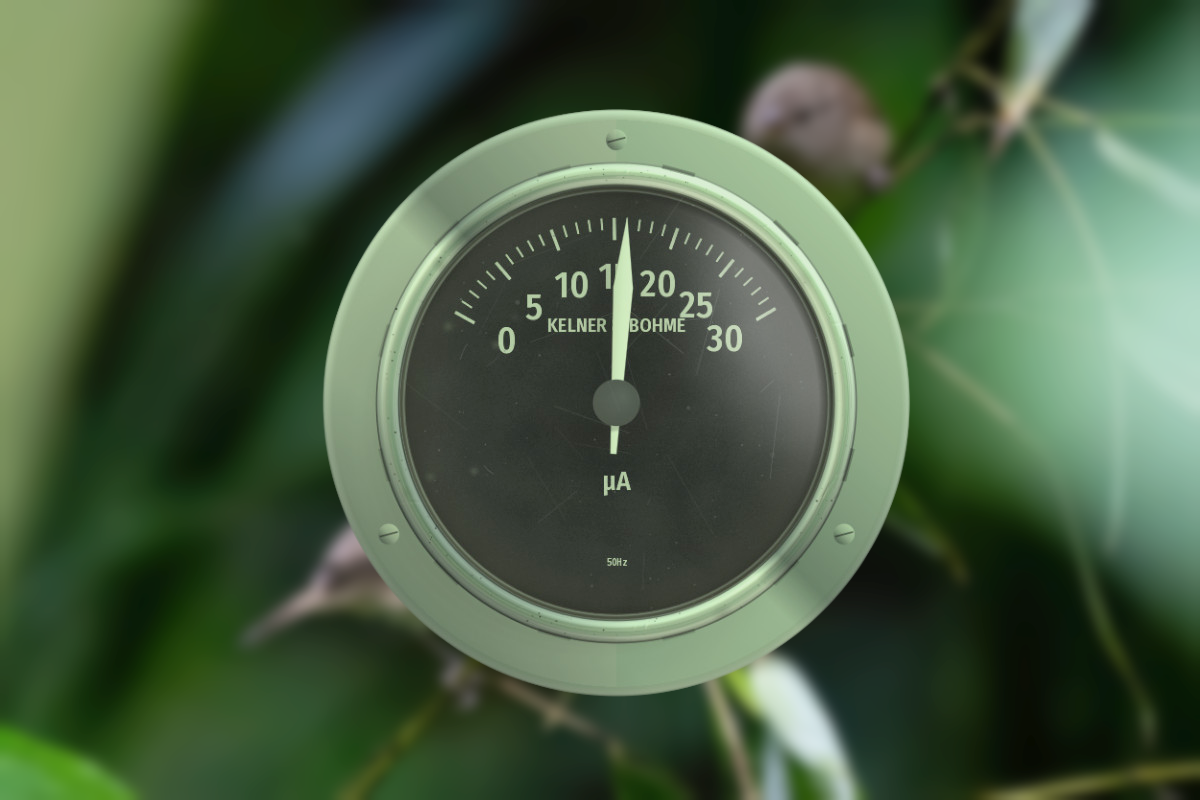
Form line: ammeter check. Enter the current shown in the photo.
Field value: 16 µA
